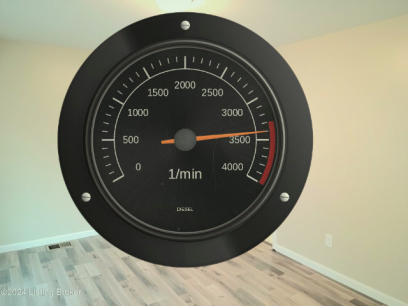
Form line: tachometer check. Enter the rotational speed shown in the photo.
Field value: 3400 rpm
